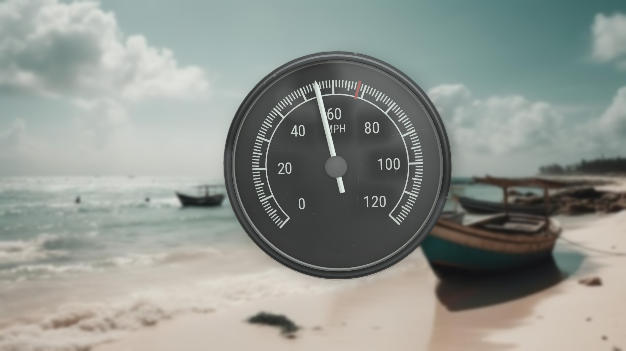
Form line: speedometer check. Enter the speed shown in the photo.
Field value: 55 mph
